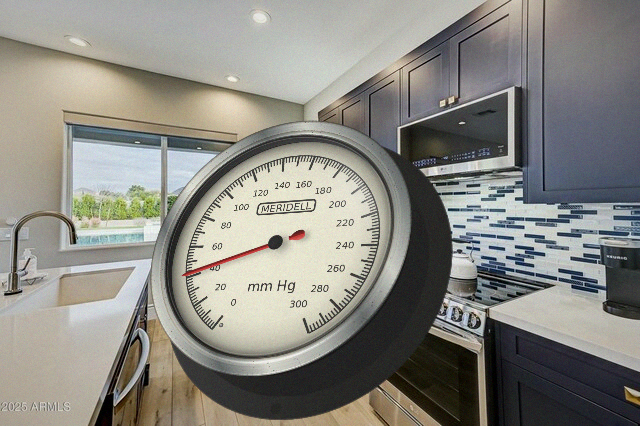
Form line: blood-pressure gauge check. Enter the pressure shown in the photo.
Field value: 40 mmHg
